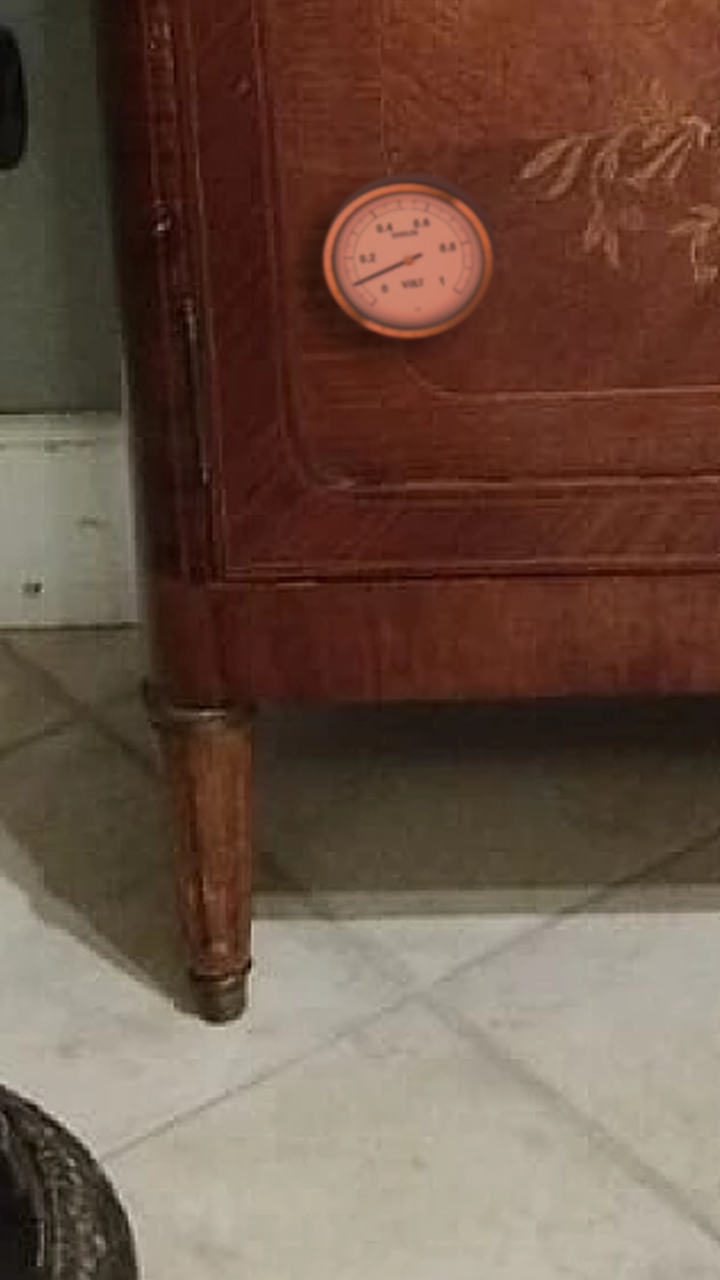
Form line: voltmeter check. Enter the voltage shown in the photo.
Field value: 0.1 V
